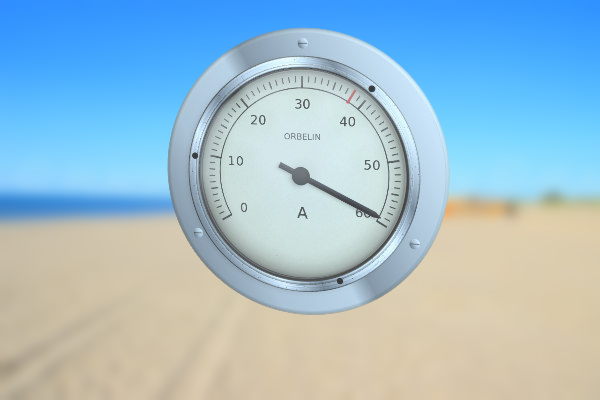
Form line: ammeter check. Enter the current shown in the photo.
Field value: 59 A
